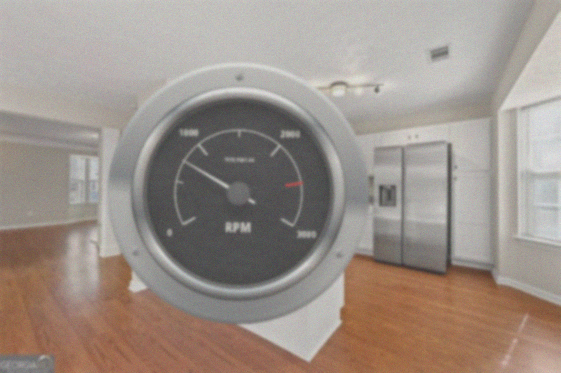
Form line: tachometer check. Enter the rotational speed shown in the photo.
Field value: 750 rpm
